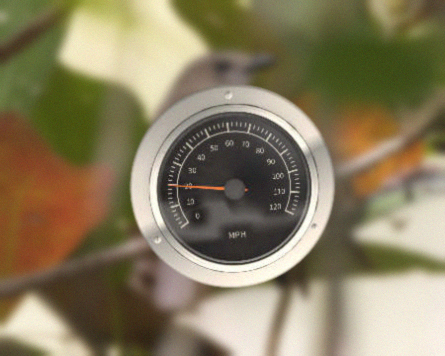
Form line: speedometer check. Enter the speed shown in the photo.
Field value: 20 mph
